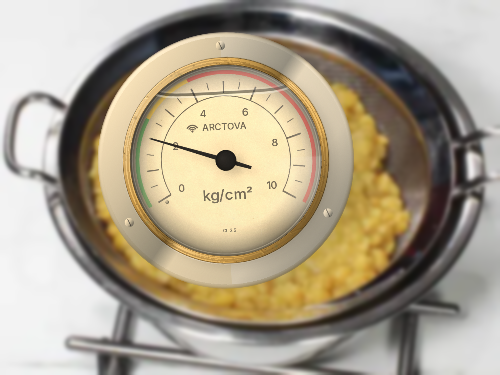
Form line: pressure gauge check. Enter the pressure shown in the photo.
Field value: 2 kg/cm²
